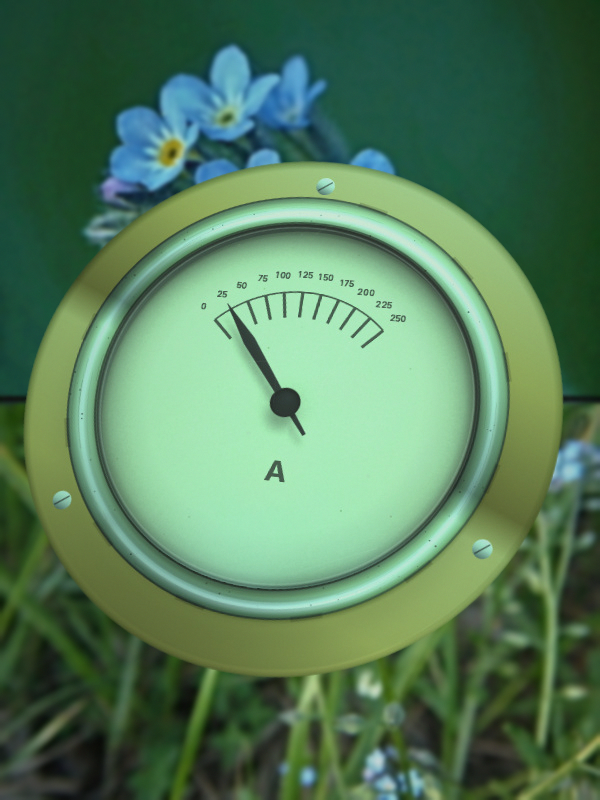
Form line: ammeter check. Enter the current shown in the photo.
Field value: 25 A
